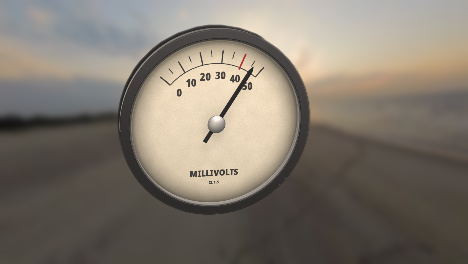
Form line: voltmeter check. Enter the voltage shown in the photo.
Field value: 45 mV
